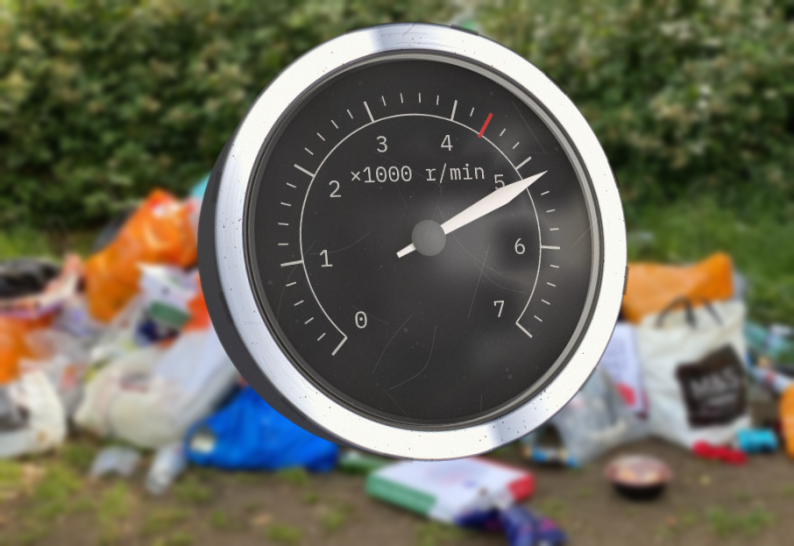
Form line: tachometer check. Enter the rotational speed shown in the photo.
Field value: 5200 rpm
